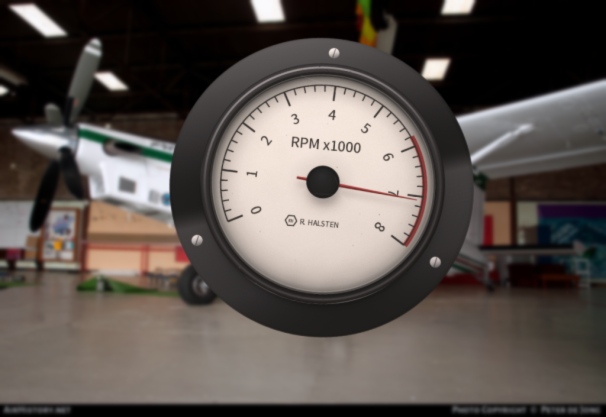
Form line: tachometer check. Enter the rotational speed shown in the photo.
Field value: 7100 rpm
